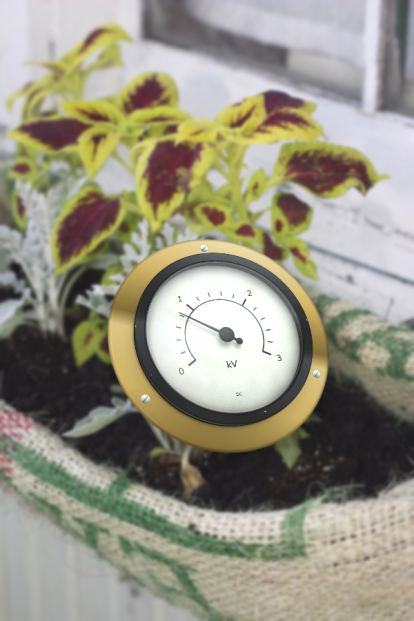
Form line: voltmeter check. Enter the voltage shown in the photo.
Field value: 0.8 kV
